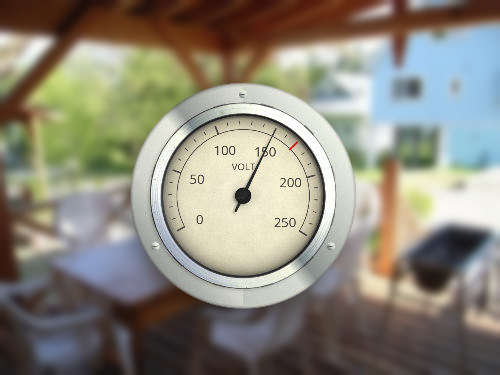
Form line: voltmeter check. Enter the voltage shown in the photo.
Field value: 150 V
